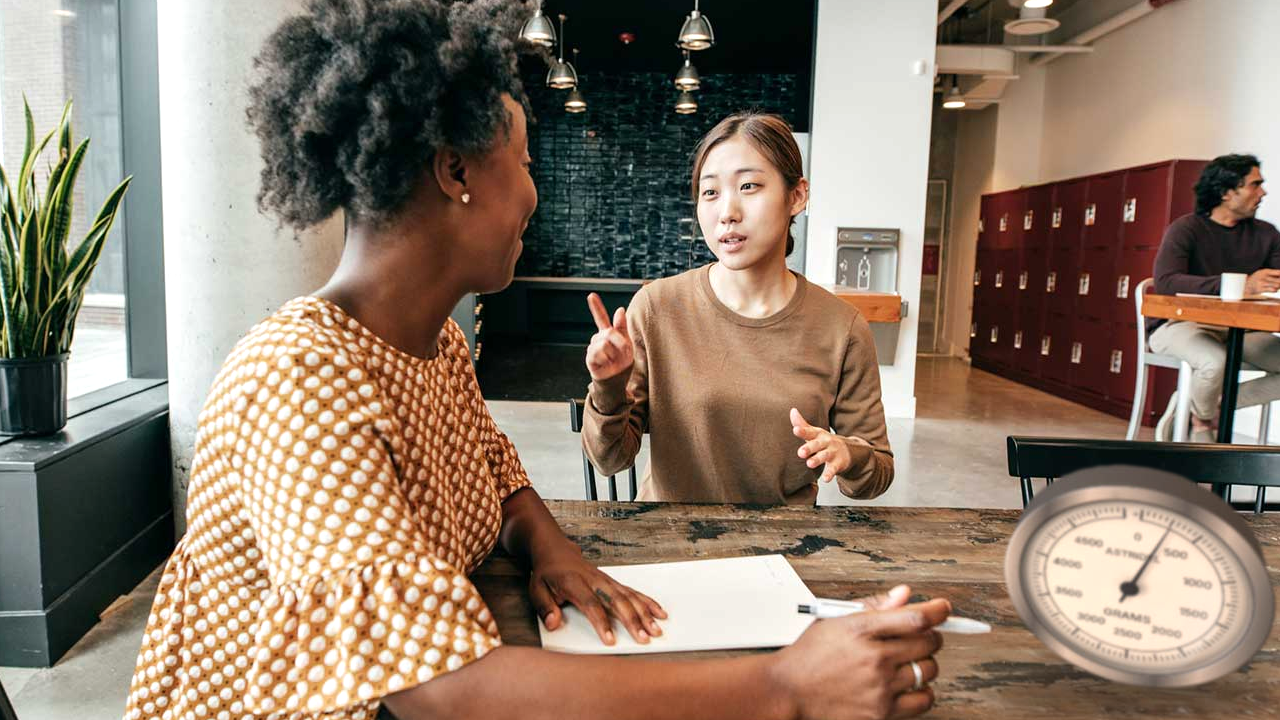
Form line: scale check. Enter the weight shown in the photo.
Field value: 250 g
